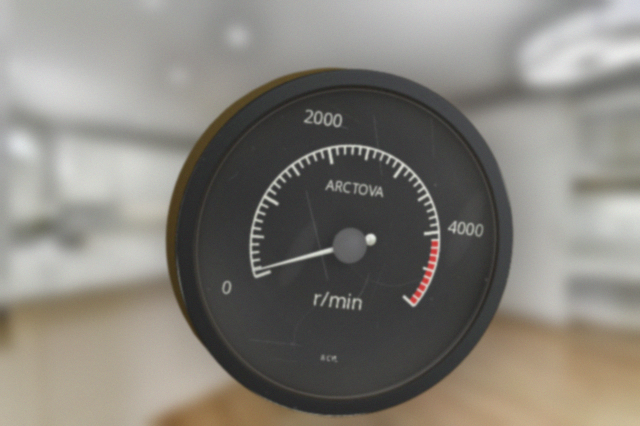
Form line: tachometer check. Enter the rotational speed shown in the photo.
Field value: 100 rpm
